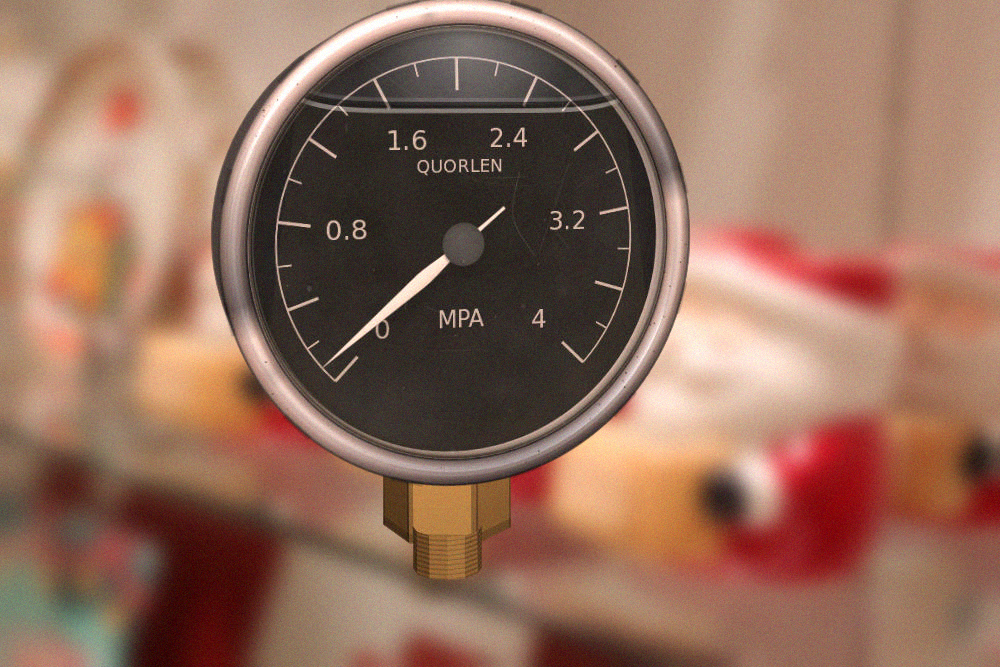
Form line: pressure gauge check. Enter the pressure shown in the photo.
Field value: 0.1 MPa
